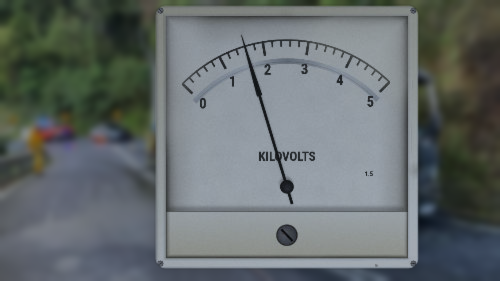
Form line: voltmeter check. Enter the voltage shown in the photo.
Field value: 1.6 kV
